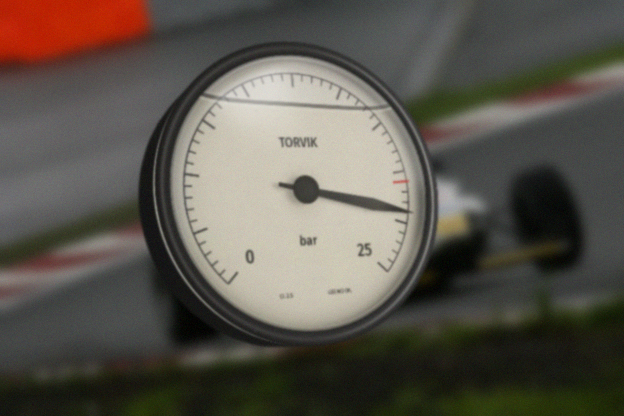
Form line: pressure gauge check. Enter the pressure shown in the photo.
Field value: 22 bar
